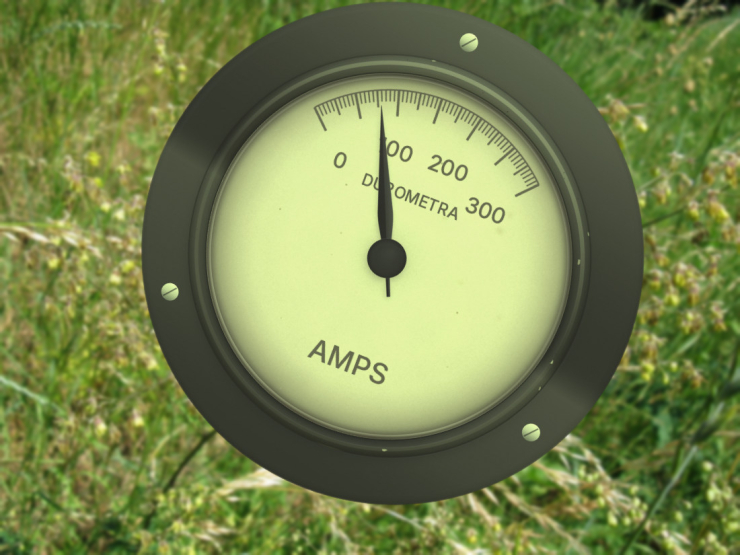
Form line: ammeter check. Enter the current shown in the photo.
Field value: 80 A
